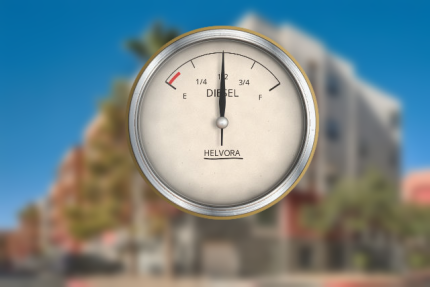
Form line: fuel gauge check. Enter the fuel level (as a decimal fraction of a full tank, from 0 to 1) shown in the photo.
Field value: 0.5
